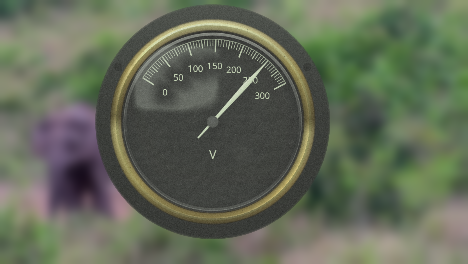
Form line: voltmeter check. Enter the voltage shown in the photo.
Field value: 250 V
